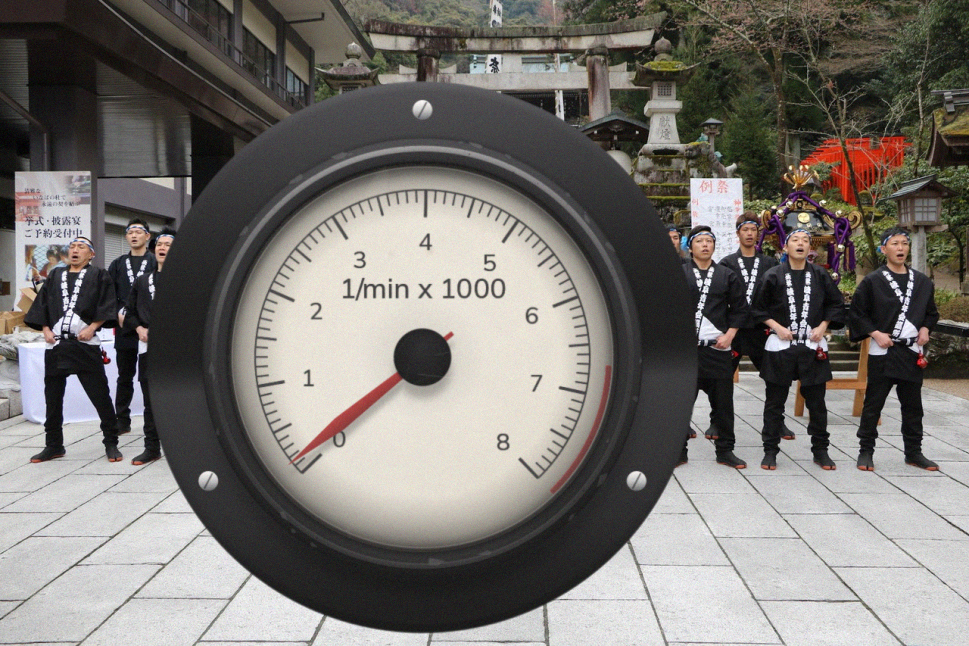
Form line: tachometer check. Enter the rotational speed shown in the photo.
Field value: 150 rpm
